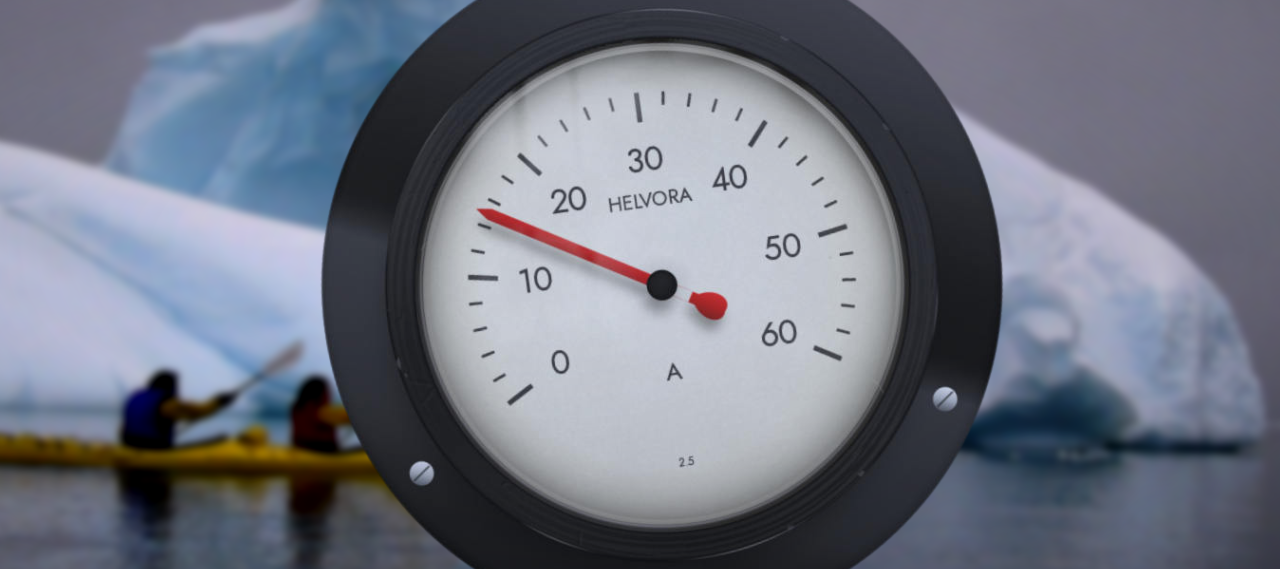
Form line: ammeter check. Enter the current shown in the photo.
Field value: 15 A
